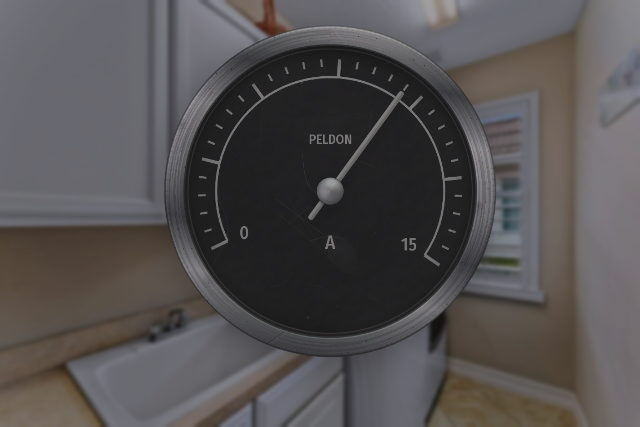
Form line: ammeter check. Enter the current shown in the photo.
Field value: 9.5 A
